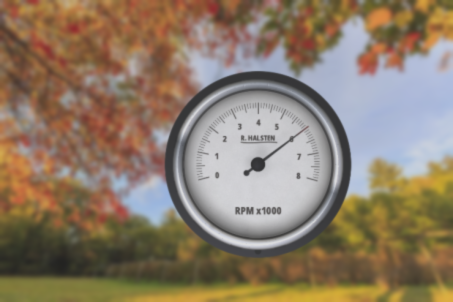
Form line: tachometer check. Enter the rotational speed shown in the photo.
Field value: 6000 rpm
